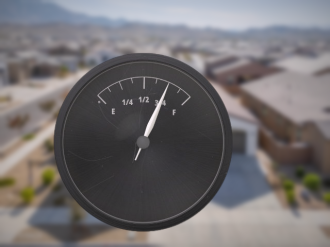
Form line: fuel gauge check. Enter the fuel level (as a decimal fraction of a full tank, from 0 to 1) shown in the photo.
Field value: 0.75
